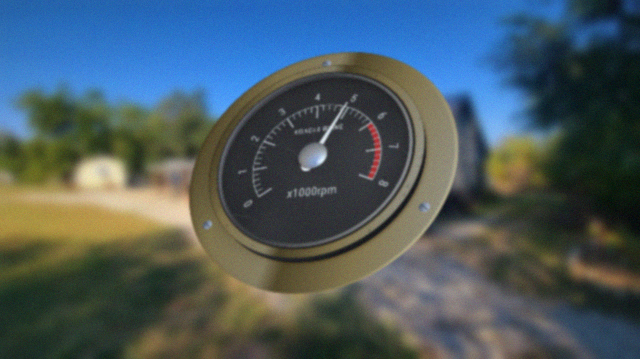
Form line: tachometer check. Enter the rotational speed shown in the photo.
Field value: 5000 rpm
